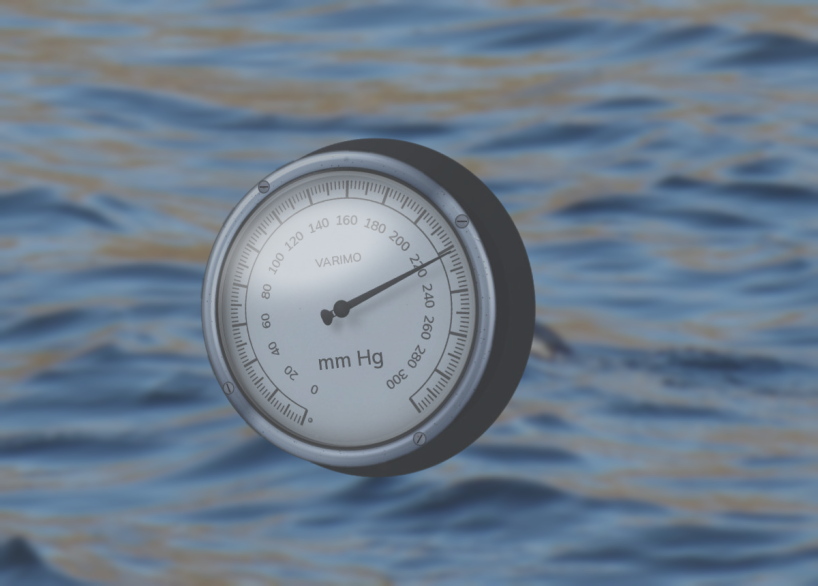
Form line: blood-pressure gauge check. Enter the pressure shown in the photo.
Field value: 222 mmHg
